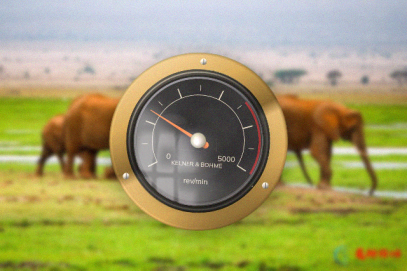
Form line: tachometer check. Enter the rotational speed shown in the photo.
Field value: 1250 rpm
